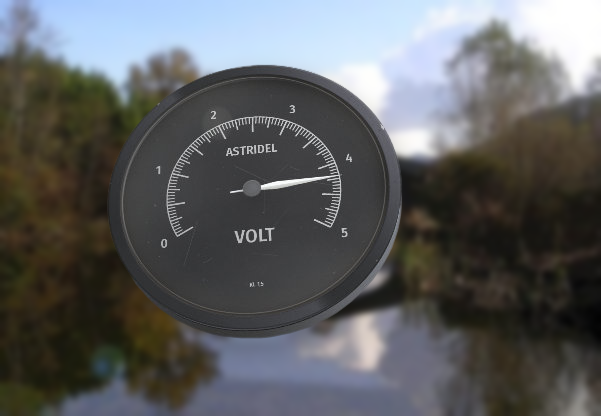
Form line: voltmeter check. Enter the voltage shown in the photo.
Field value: 4.25 V
